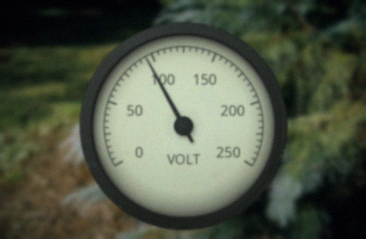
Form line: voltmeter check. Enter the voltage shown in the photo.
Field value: 95 V
